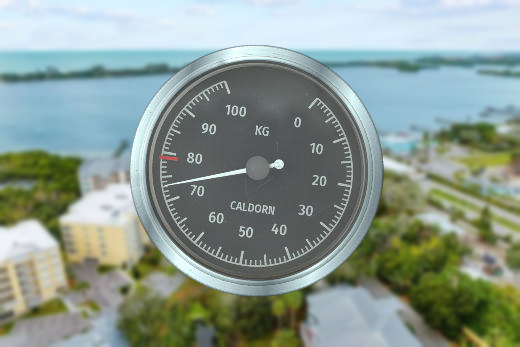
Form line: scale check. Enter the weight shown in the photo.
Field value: 73 kg
